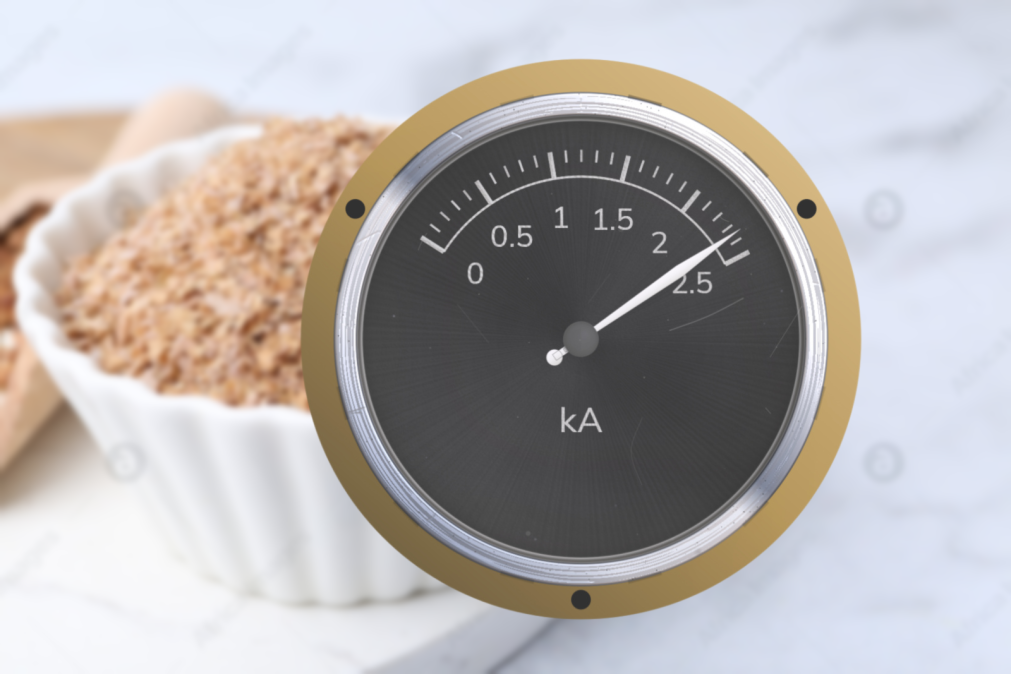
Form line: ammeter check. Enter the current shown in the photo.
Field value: 2.35 kA
